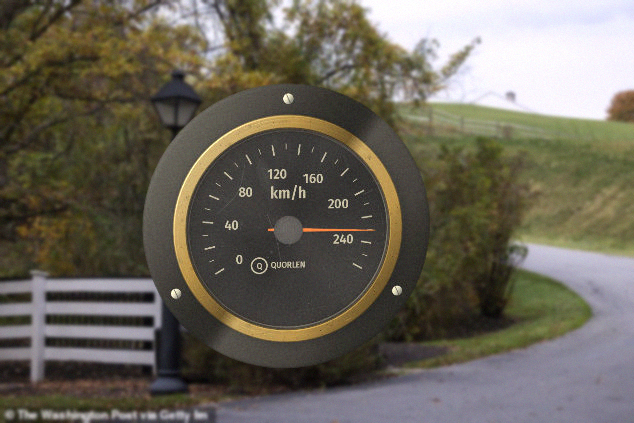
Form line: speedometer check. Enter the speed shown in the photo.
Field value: 230 km/h
